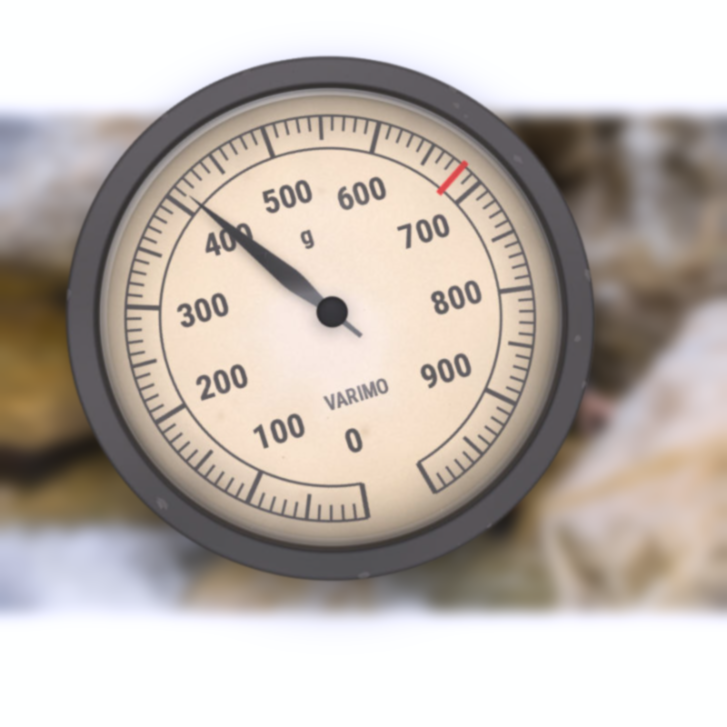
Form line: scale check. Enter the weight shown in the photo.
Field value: 410 g
